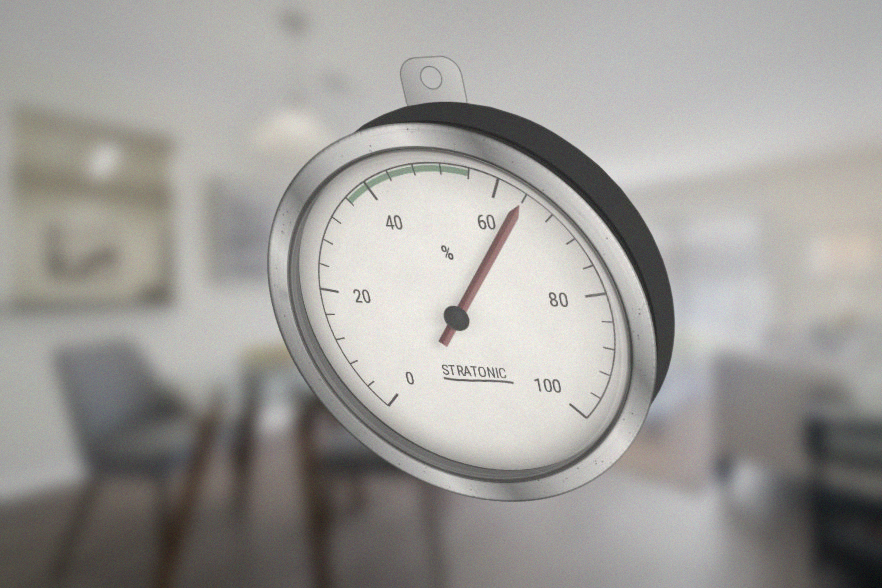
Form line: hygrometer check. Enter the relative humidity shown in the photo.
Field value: 64 %
